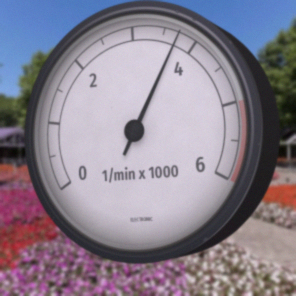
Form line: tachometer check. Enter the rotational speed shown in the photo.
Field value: 3750 rpm
